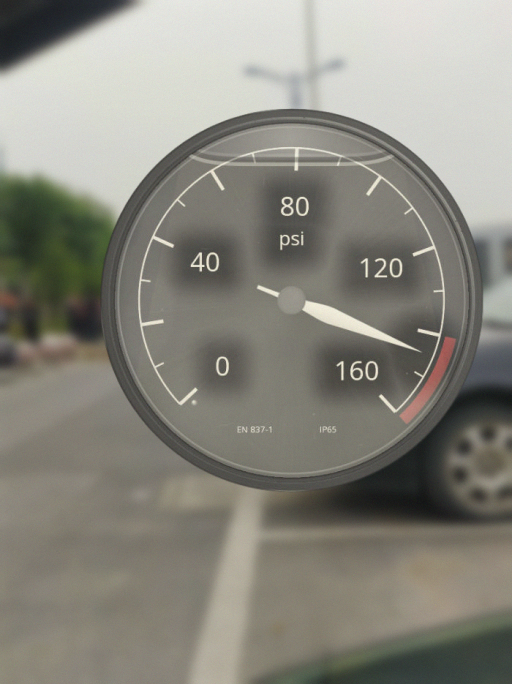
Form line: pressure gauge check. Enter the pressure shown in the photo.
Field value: 145 psi
